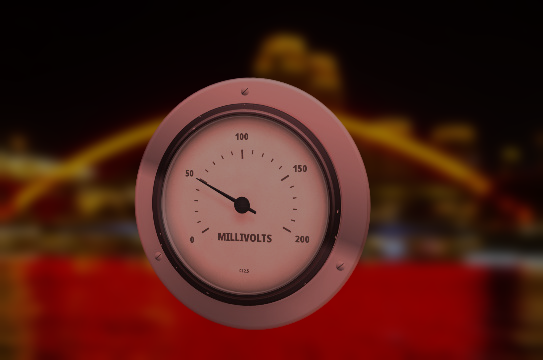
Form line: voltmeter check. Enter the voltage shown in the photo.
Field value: 50 mV
